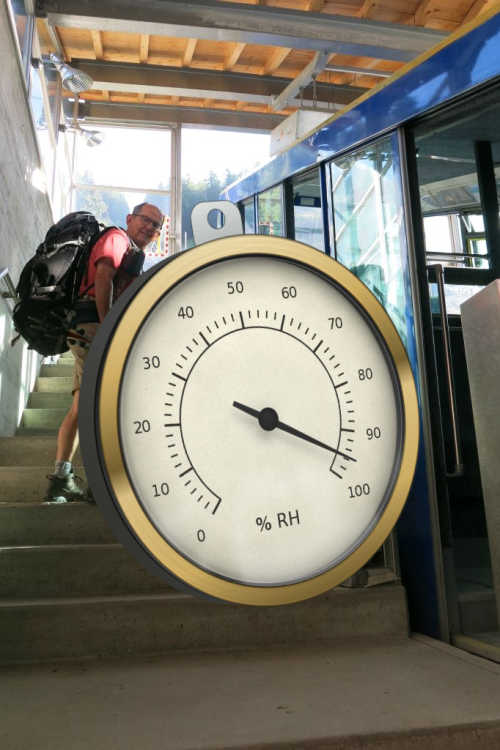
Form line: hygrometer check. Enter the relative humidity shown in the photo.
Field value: 96 %
